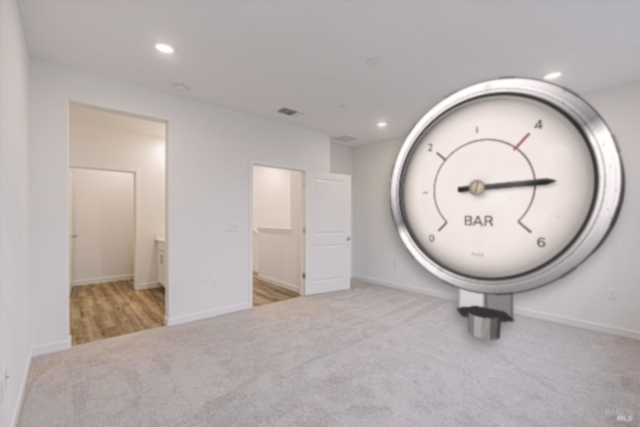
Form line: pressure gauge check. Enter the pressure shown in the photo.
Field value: 5 bar
